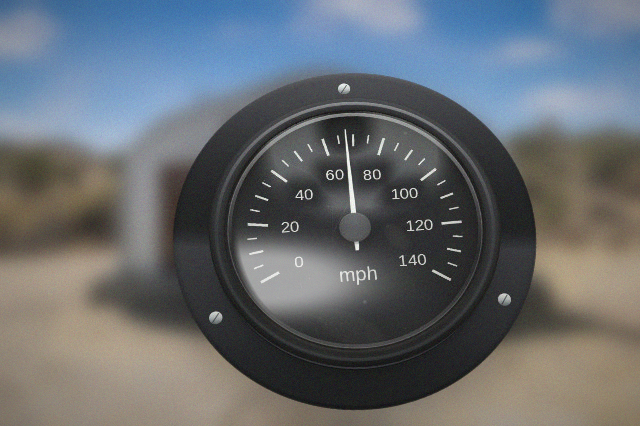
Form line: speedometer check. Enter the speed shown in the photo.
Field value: 67.5 mph
